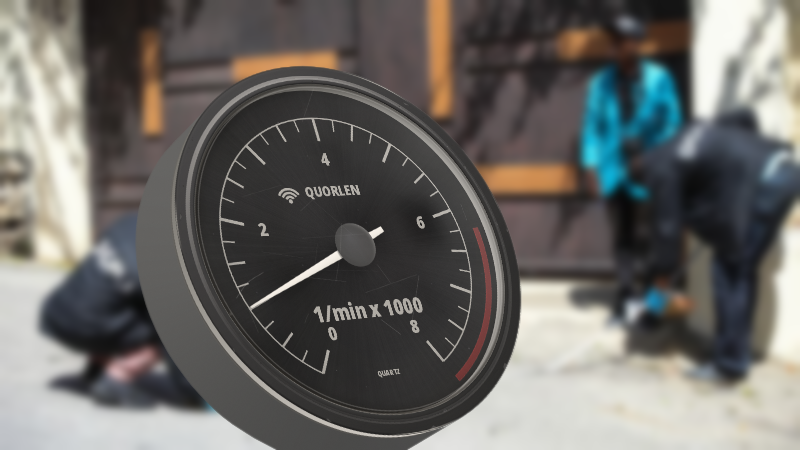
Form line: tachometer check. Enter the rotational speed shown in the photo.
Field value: 1000 rpm
